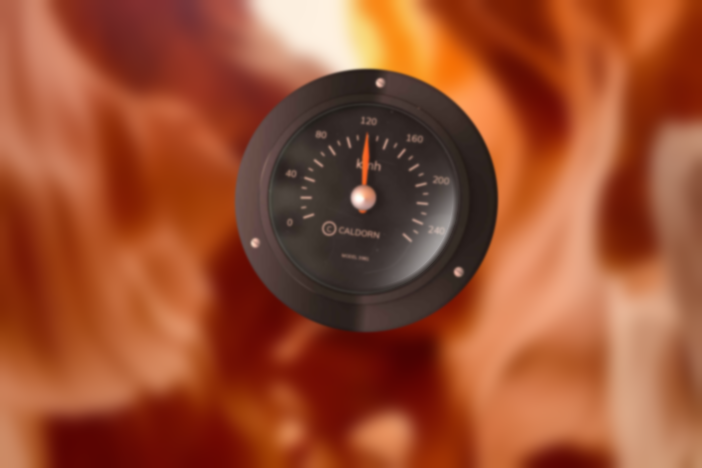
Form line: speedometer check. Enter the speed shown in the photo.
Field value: 120 km/h
